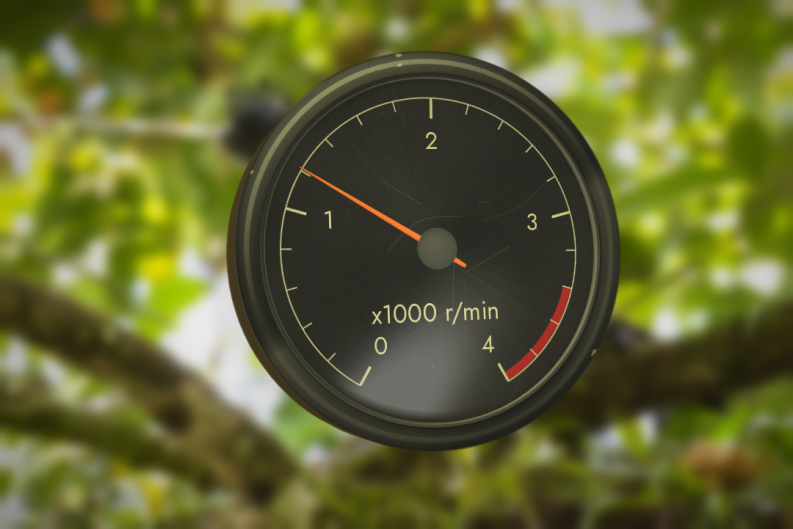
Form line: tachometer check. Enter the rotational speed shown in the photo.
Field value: 1200 rpm
